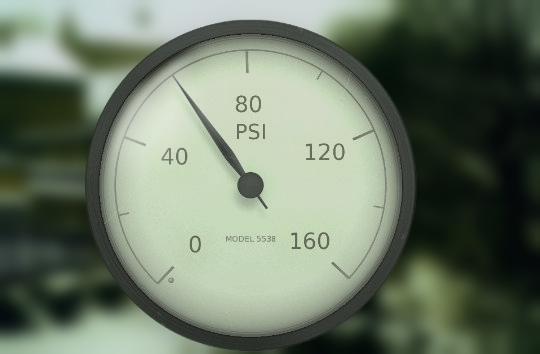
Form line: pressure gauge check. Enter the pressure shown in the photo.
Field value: 60 psi
